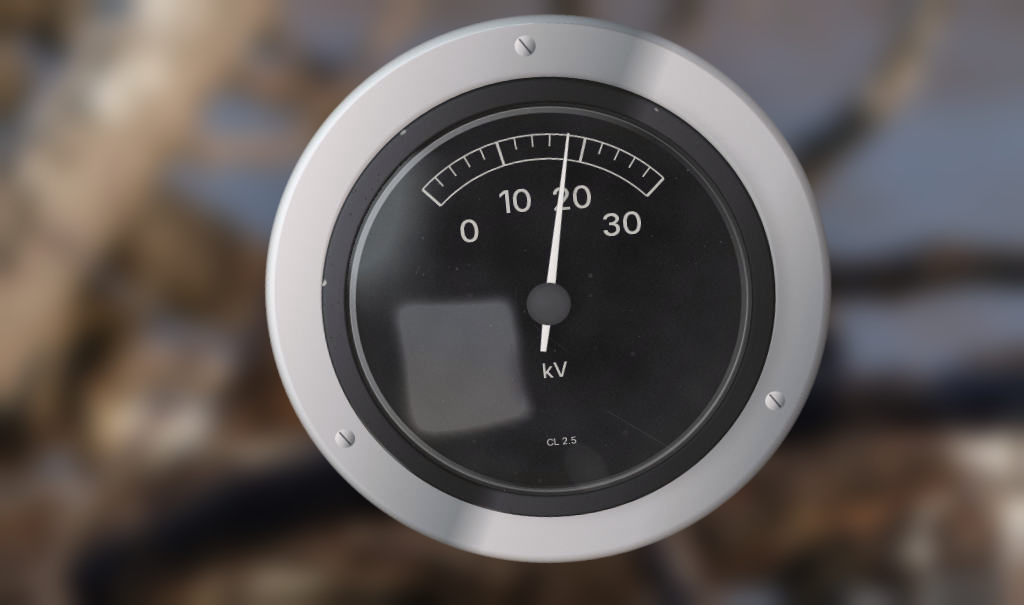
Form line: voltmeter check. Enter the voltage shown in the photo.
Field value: 18 kV
